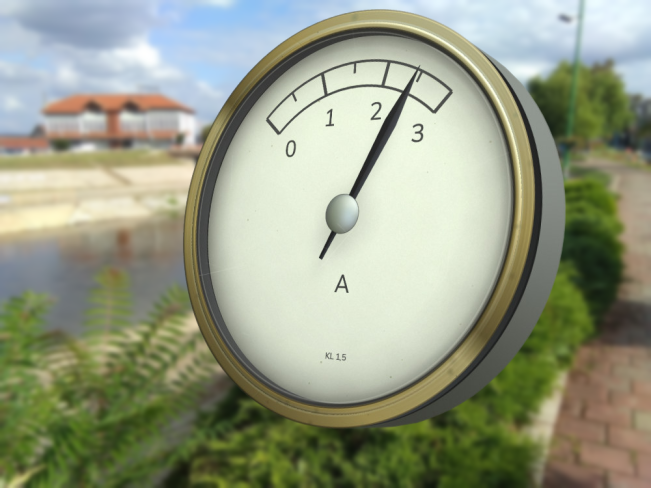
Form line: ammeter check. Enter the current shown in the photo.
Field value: 2.5 A
